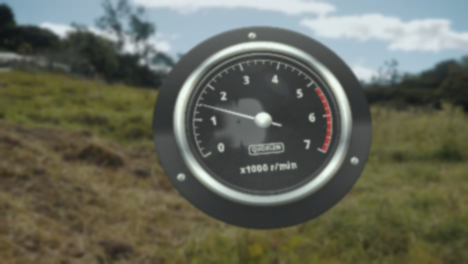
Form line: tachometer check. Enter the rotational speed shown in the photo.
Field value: 1400 rpm
